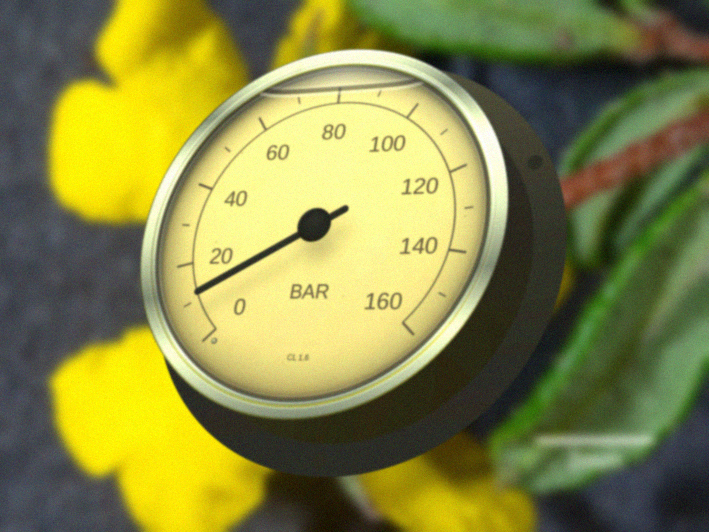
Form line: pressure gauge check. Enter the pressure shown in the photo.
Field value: 10 bar
